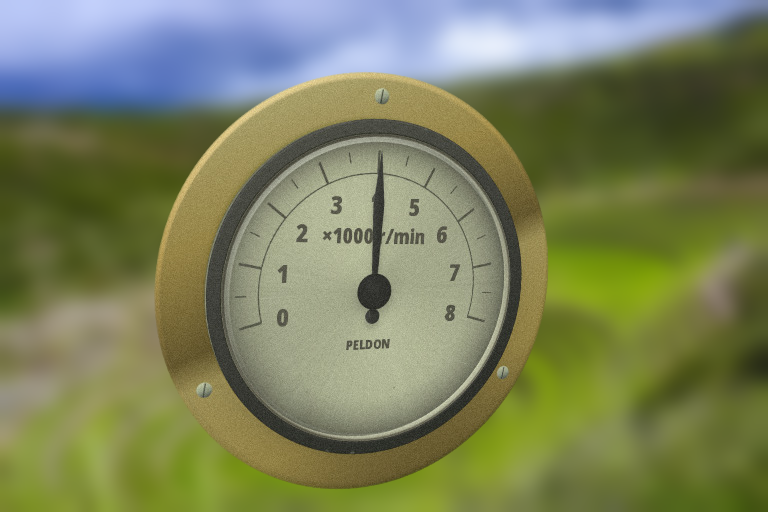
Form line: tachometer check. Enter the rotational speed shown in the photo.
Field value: 4000 rpm
